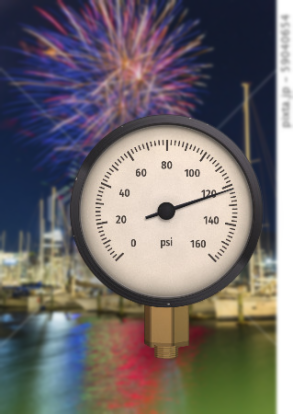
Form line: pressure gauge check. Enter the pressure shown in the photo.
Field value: 122 psi
